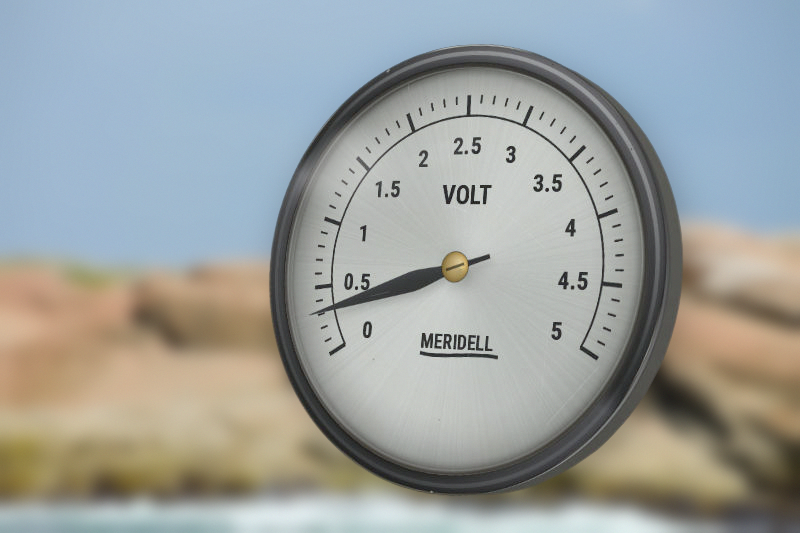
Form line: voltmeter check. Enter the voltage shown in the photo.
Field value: 0.3 V
